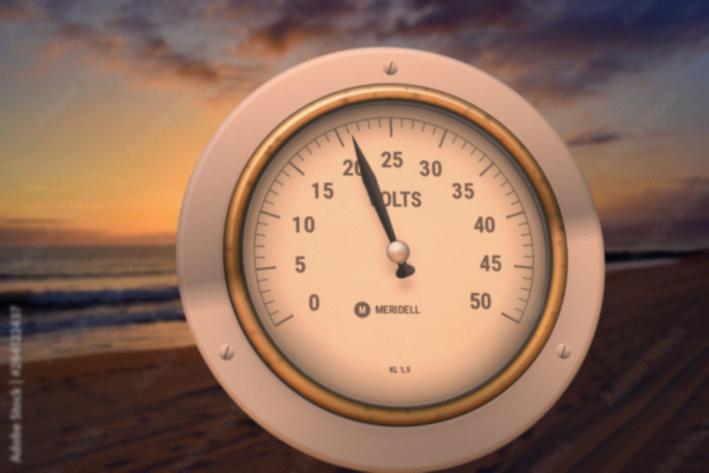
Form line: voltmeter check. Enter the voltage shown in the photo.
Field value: 21 V
